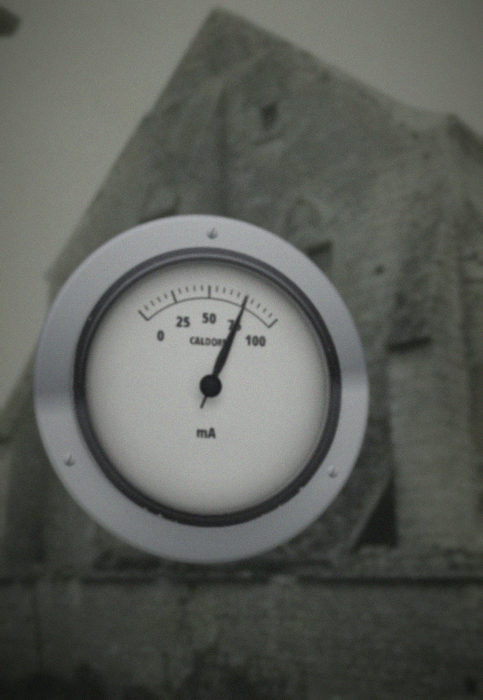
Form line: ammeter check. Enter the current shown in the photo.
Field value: 75 mA
